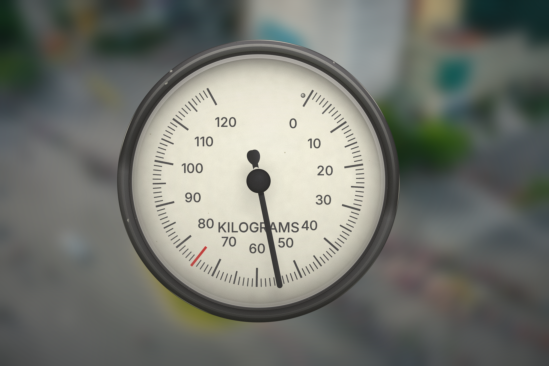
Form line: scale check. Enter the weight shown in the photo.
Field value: 55 kg
